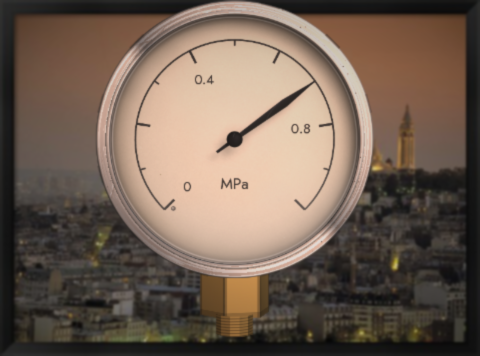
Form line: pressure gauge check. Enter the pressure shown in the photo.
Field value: 0.7 MPa
